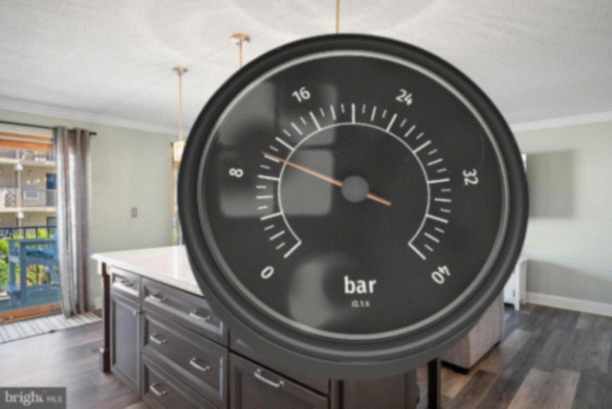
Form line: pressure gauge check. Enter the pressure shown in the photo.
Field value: 10 bar
